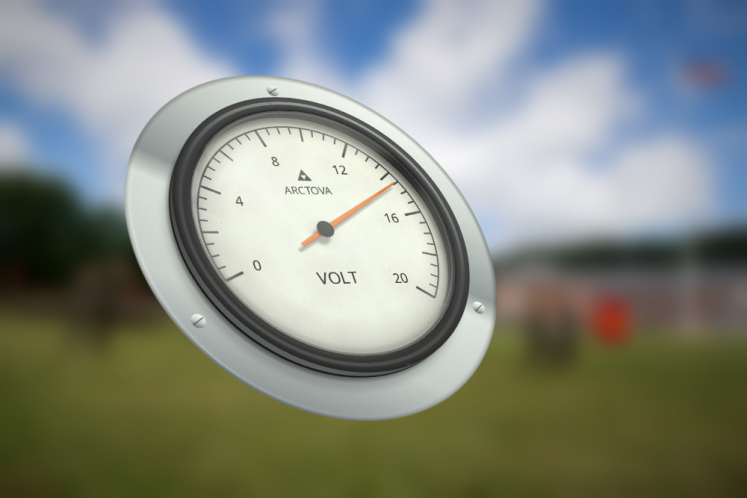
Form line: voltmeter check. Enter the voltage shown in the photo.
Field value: 14.5 V
